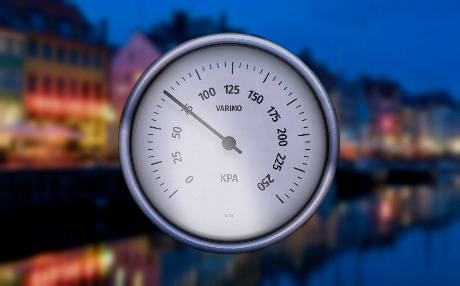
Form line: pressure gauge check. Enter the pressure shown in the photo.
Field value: 75 kPa
